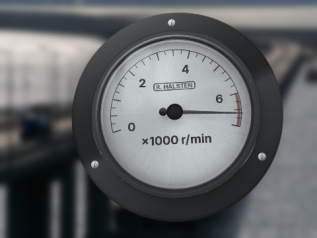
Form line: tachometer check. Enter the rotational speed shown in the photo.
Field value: 6625 rpm
